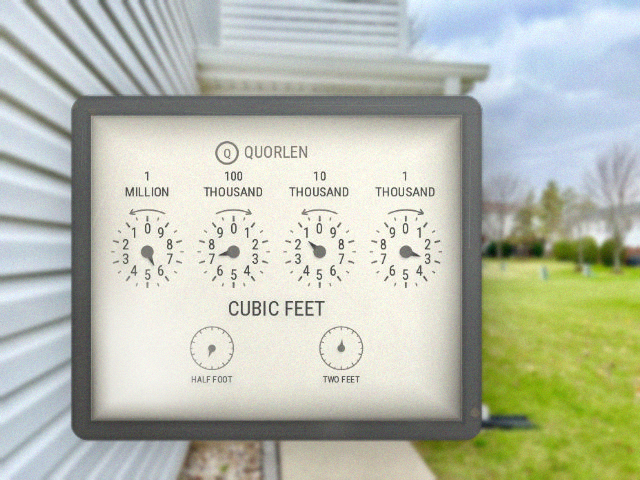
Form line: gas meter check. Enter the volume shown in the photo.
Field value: 571300 ft³
